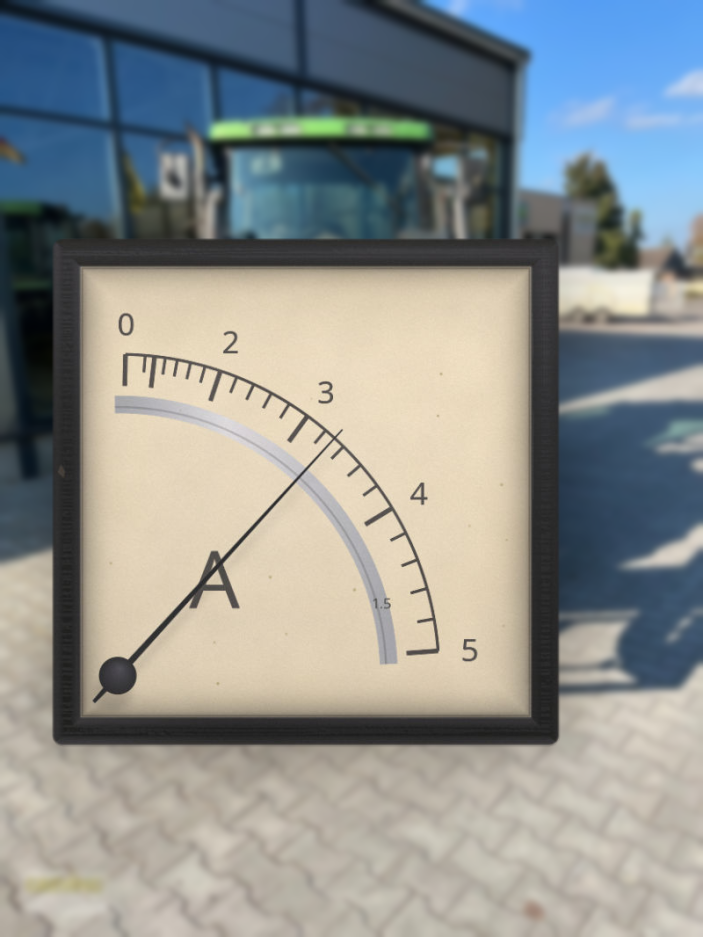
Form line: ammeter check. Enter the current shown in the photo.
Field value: 3.3 A
